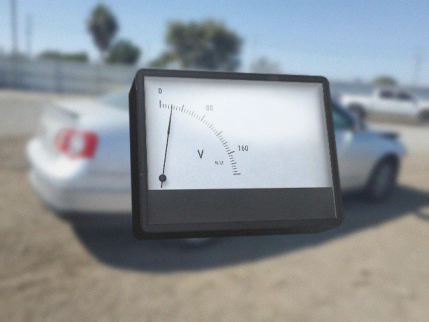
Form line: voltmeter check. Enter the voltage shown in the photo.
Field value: 20 V
